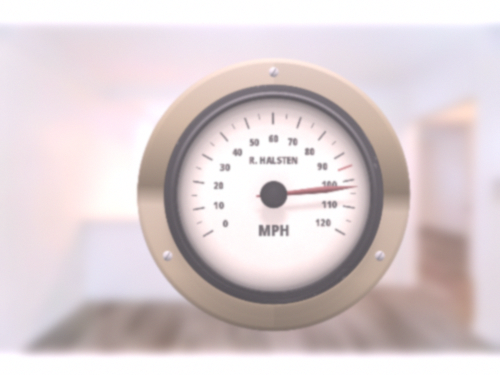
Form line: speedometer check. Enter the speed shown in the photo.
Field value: 102.5 mph
